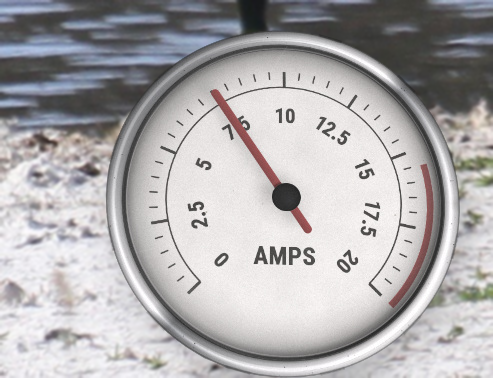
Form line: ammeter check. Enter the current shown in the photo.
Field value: 7.5 A
